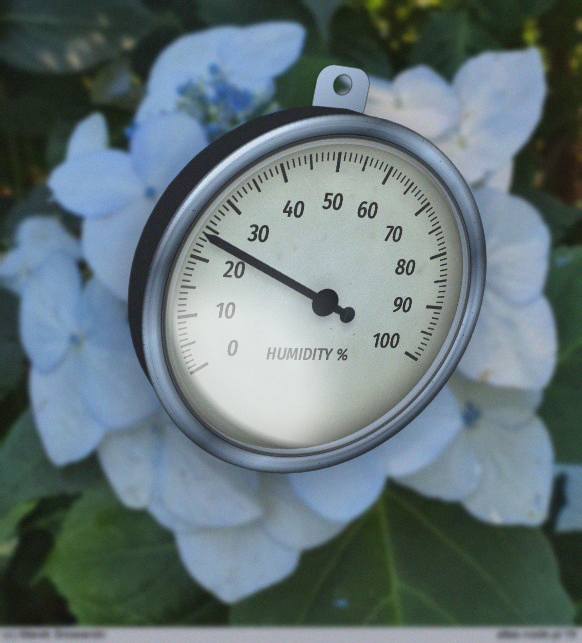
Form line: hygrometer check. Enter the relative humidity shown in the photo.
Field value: 24 %
